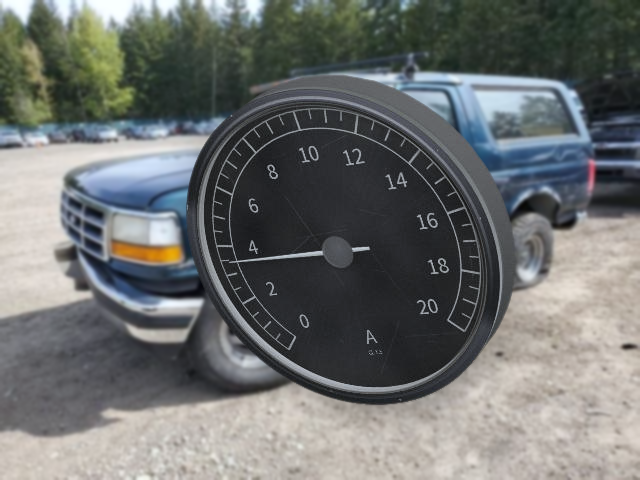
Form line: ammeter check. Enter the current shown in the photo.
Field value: 3.5 A
